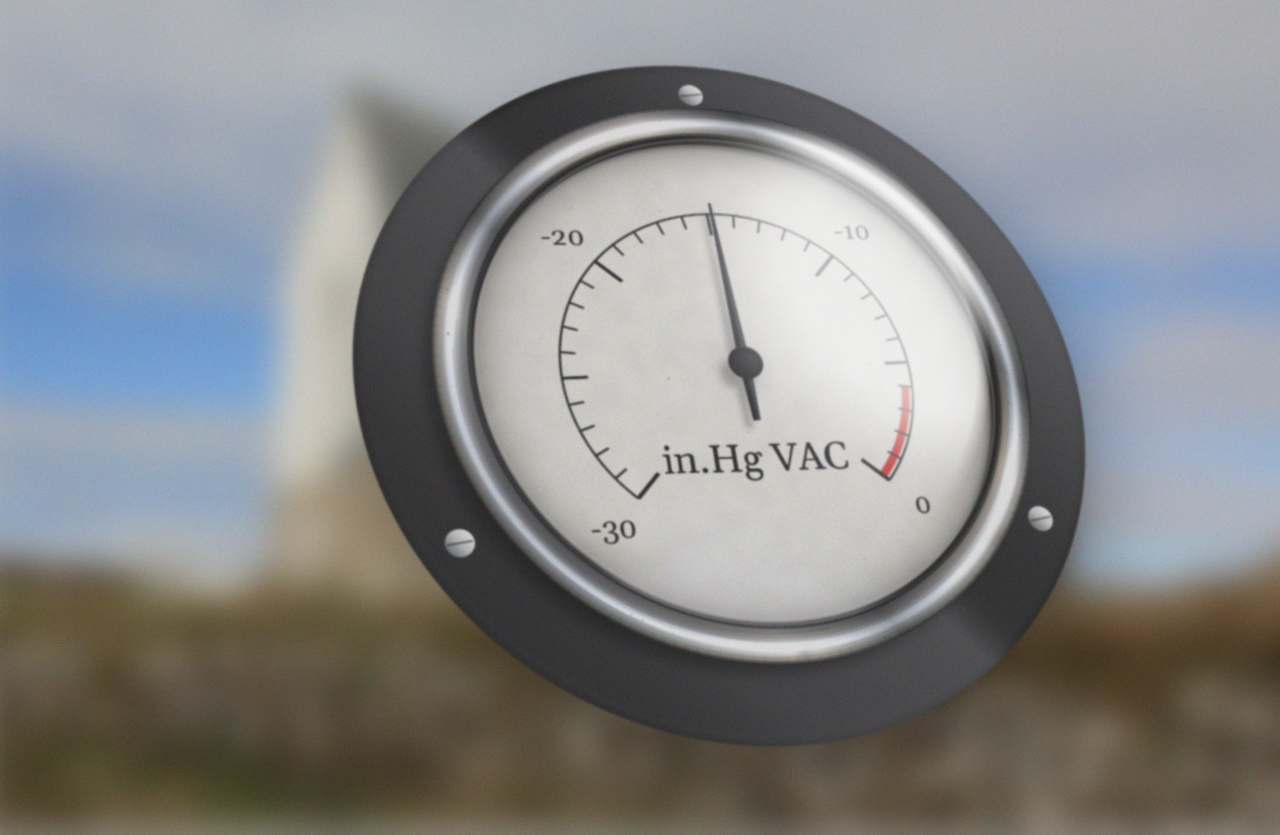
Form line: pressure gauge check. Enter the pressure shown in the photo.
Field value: -15 inHg
